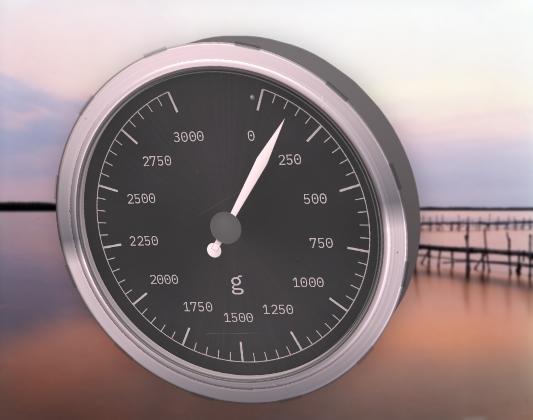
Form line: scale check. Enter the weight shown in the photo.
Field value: 125 g
